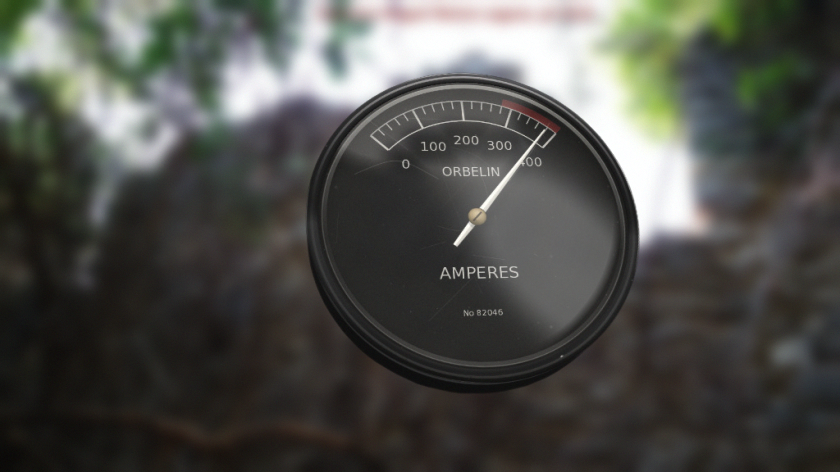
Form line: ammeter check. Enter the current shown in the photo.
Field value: 380 A
